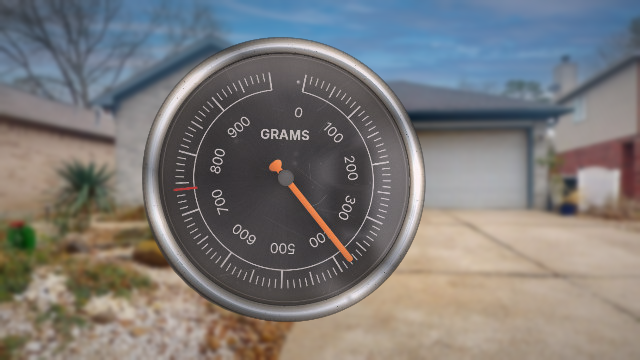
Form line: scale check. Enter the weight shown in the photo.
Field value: 380 g
